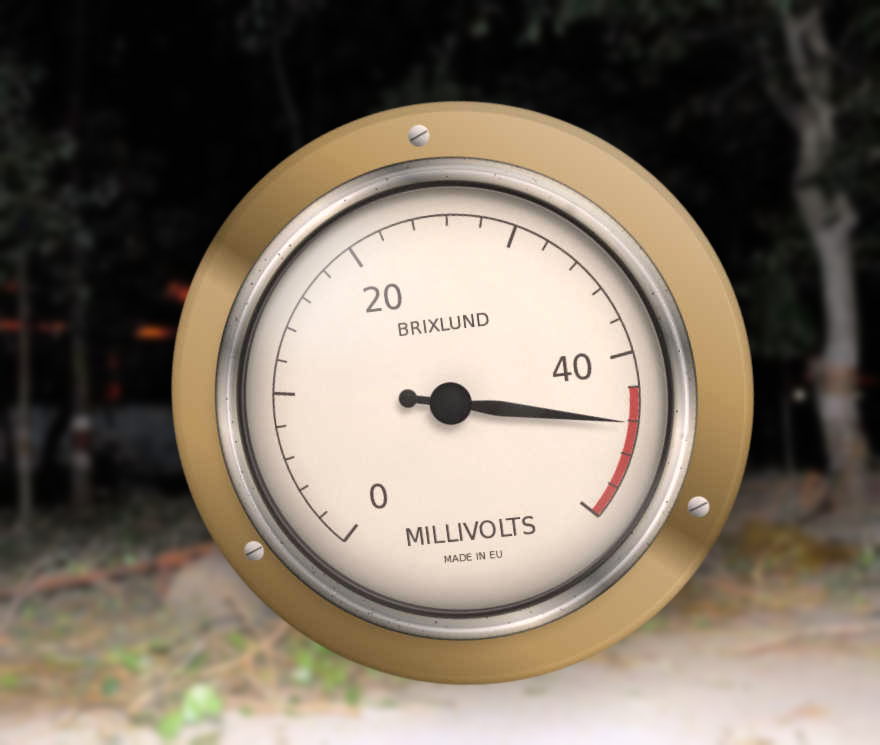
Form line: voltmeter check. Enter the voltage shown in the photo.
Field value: 44 mV
